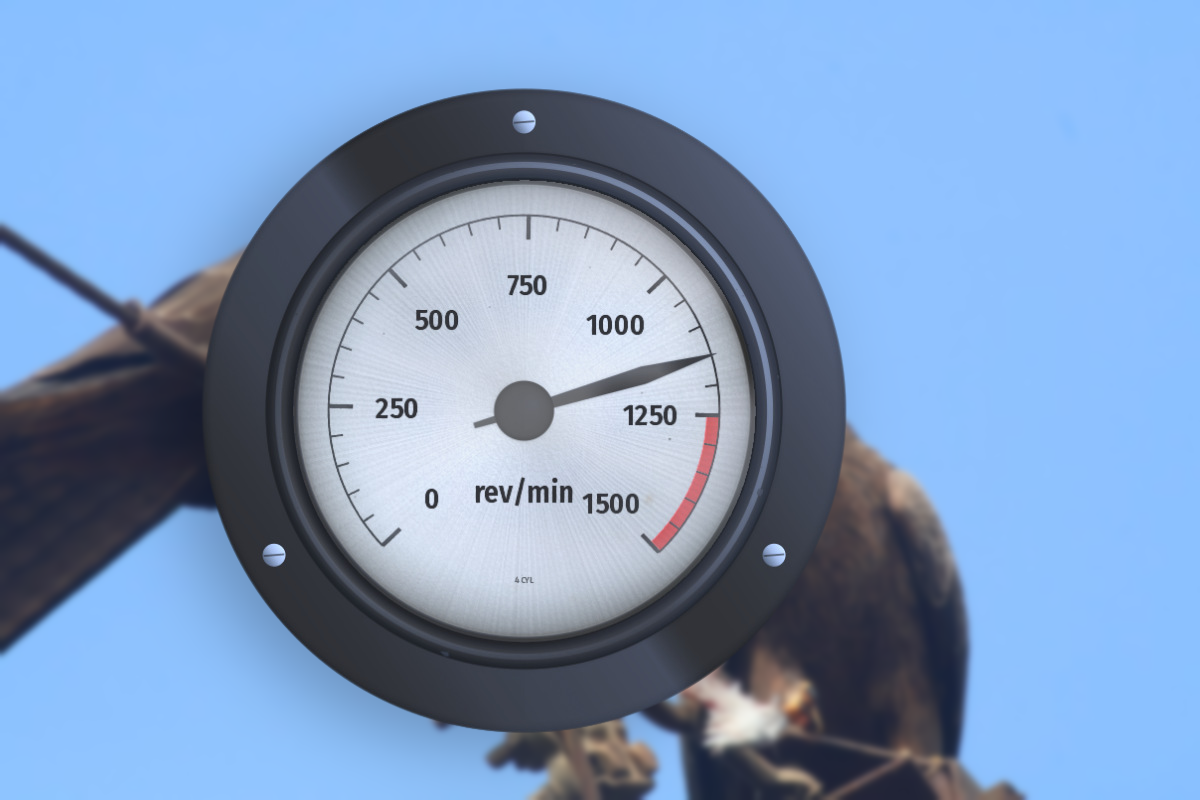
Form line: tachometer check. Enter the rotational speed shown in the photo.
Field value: 1150 rpm
